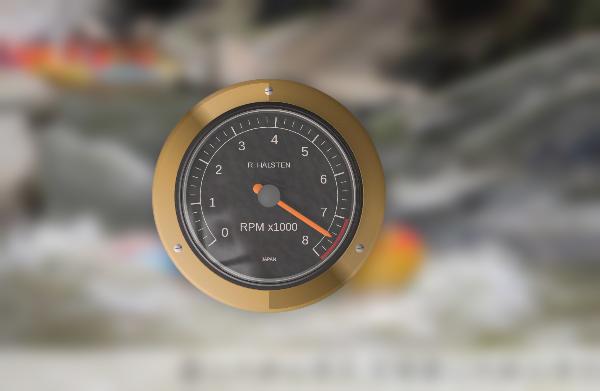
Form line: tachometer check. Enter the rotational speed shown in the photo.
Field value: 7500 rpm
